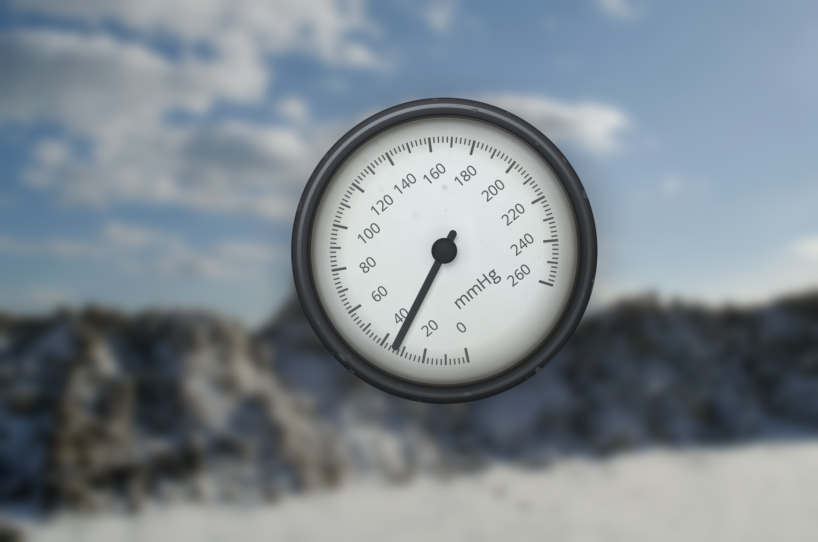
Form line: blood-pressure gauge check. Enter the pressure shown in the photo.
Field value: 34 mmHg
